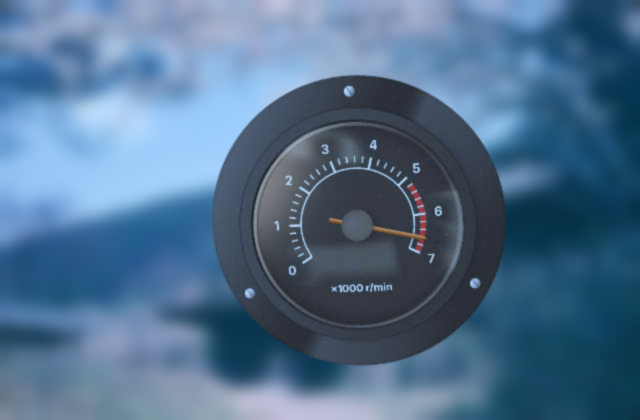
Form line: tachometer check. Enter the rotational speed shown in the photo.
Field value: 6600 rpm
